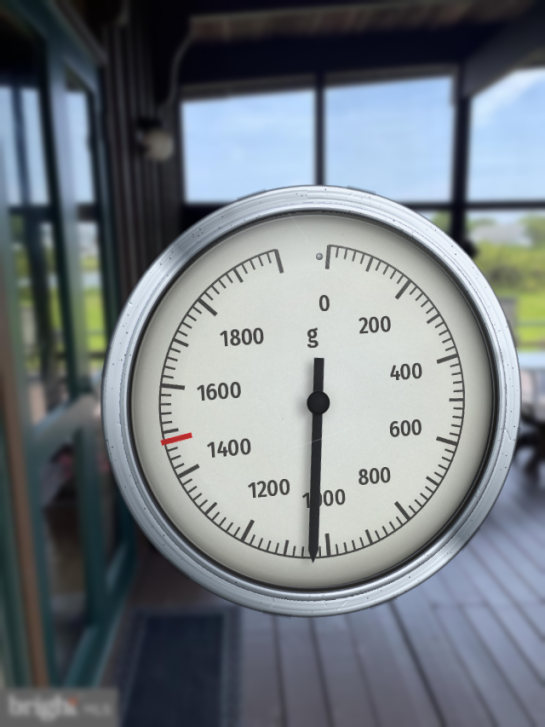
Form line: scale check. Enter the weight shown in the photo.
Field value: 1040 g
